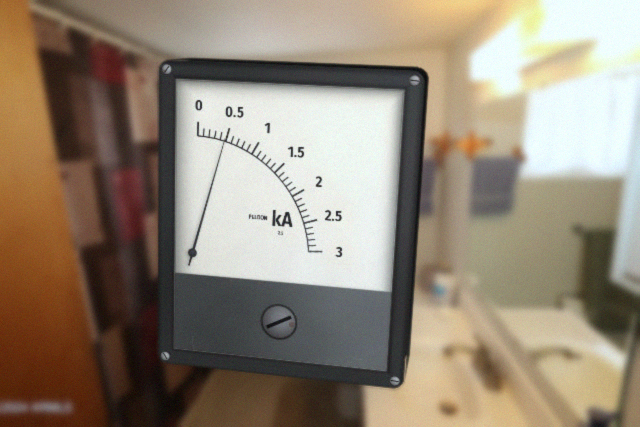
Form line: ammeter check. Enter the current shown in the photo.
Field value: 0.5 kA
